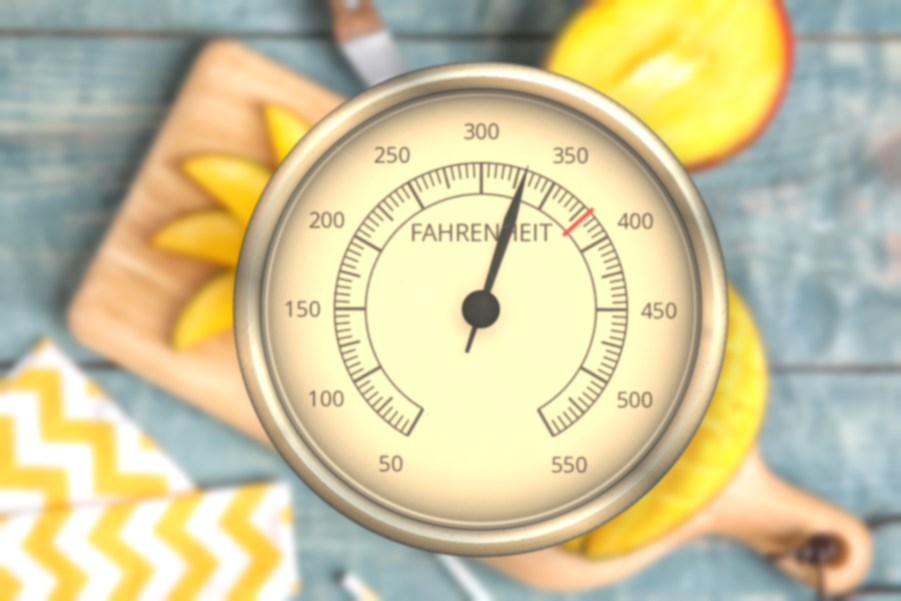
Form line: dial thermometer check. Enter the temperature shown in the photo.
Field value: 330 °F
